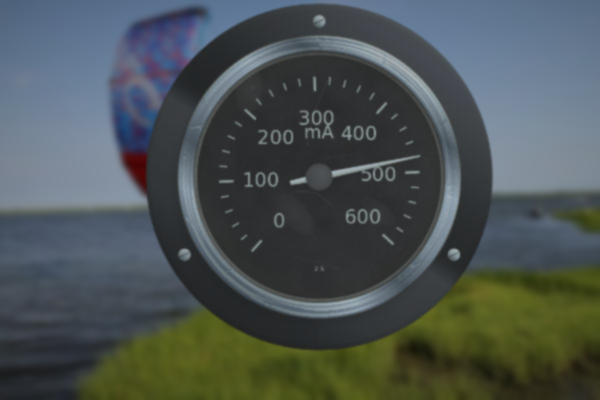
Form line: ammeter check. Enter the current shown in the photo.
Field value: 480 mA
